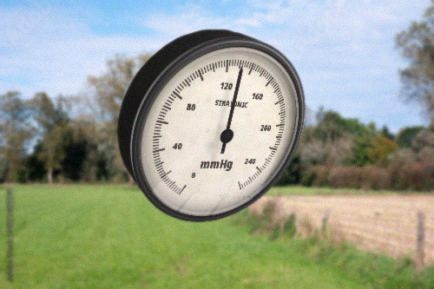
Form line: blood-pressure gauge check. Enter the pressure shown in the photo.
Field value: 130 mmHg
